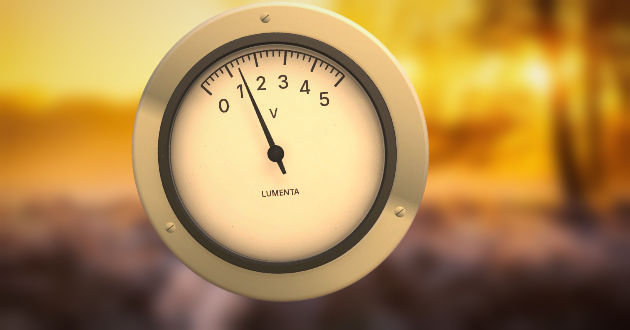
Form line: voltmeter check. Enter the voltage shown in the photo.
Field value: 1.4 V
